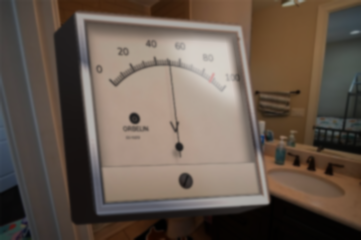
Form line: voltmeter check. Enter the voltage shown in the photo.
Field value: 50 V
